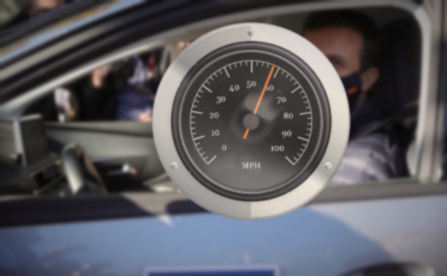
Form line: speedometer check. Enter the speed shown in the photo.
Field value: 58 mph
